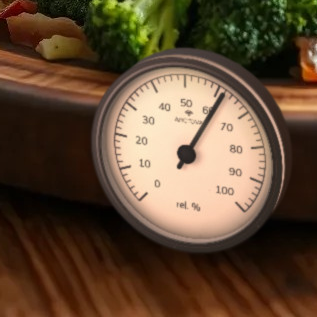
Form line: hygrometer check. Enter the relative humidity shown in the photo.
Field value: 62 %
